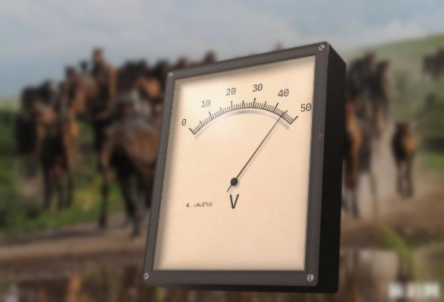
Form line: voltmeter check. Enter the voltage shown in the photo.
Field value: 45 V
